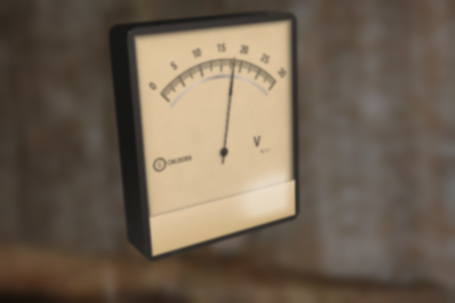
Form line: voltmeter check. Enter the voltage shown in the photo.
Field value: 17.5 V
